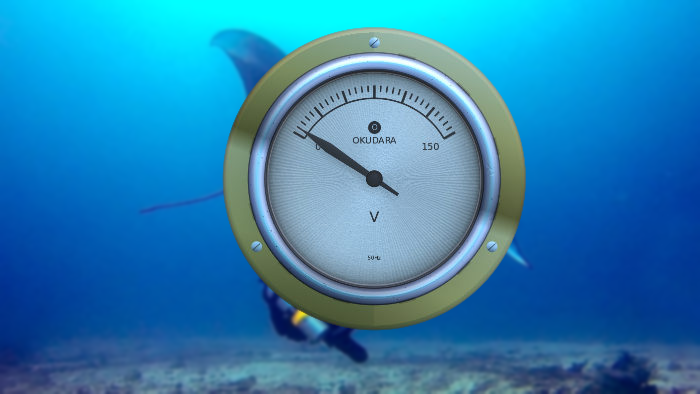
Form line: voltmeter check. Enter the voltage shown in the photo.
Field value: 5 V
